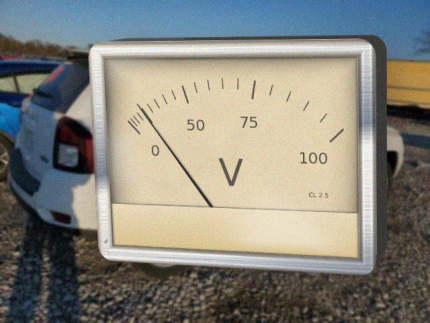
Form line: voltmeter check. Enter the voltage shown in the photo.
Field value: 25 V
